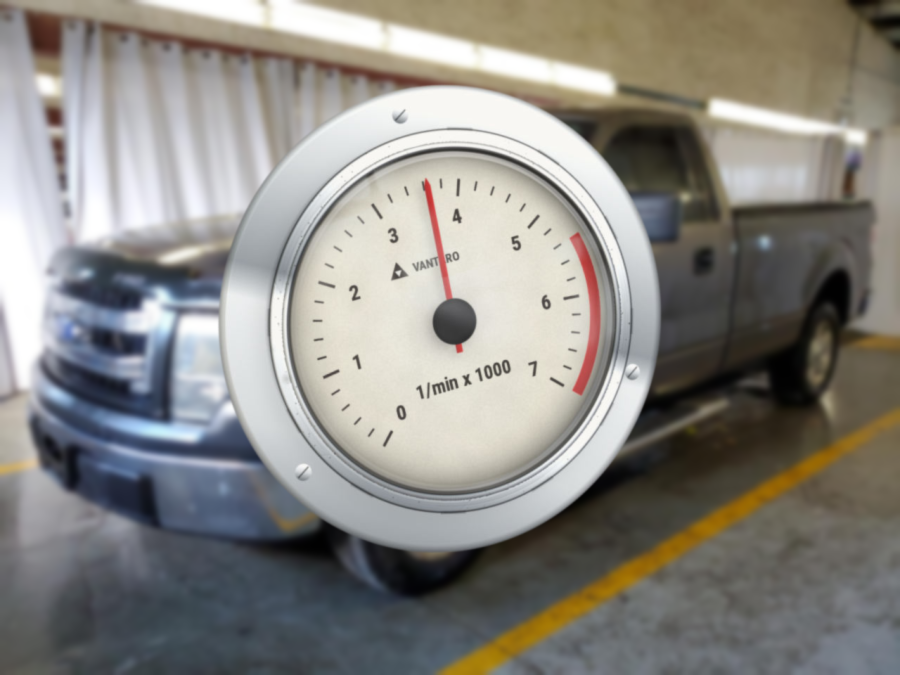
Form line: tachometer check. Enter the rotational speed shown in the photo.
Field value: 3600 rpm
